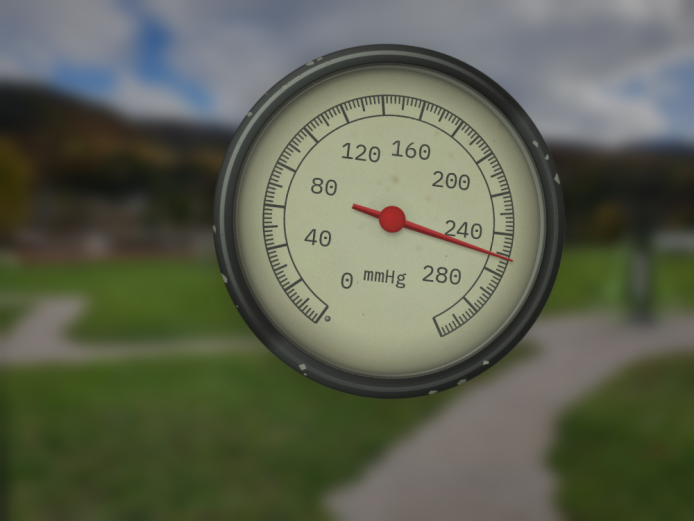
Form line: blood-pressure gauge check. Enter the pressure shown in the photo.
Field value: 252 mmHg
